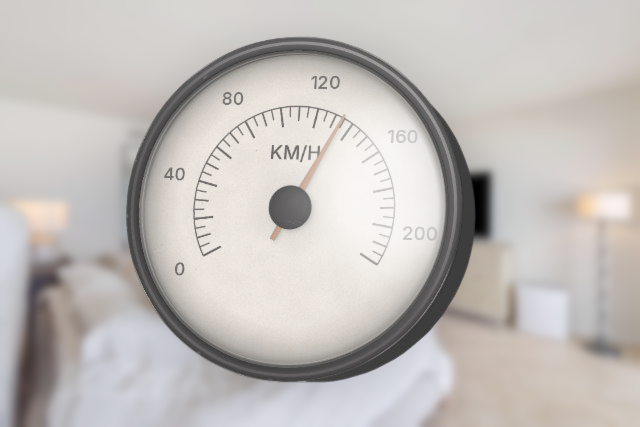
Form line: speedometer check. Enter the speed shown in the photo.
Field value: 135 km/h
